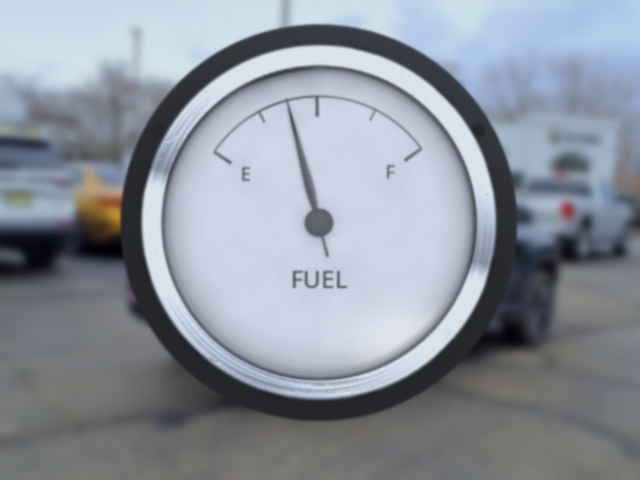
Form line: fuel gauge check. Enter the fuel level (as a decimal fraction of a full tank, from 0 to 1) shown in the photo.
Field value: 0.375
